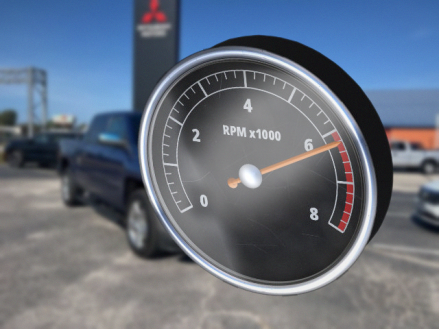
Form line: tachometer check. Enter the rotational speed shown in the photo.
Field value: 6200 rpm
